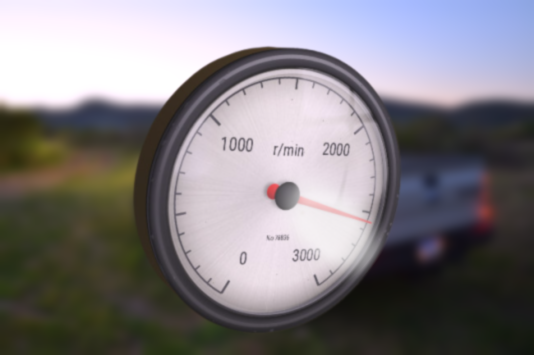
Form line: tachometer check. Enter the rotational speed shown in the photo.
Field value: 2550 rpm
